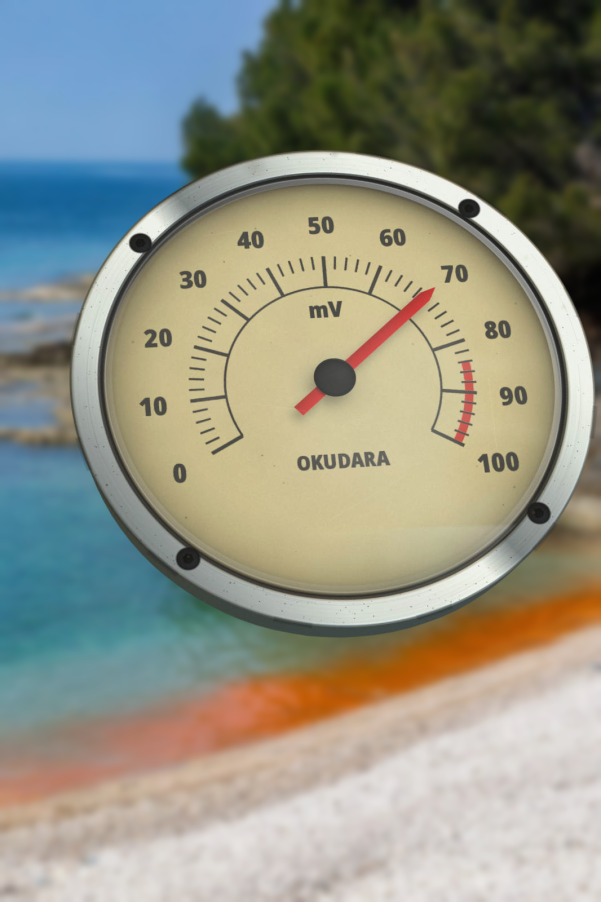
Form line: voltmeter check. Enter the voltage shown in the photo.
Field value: 70 mV
